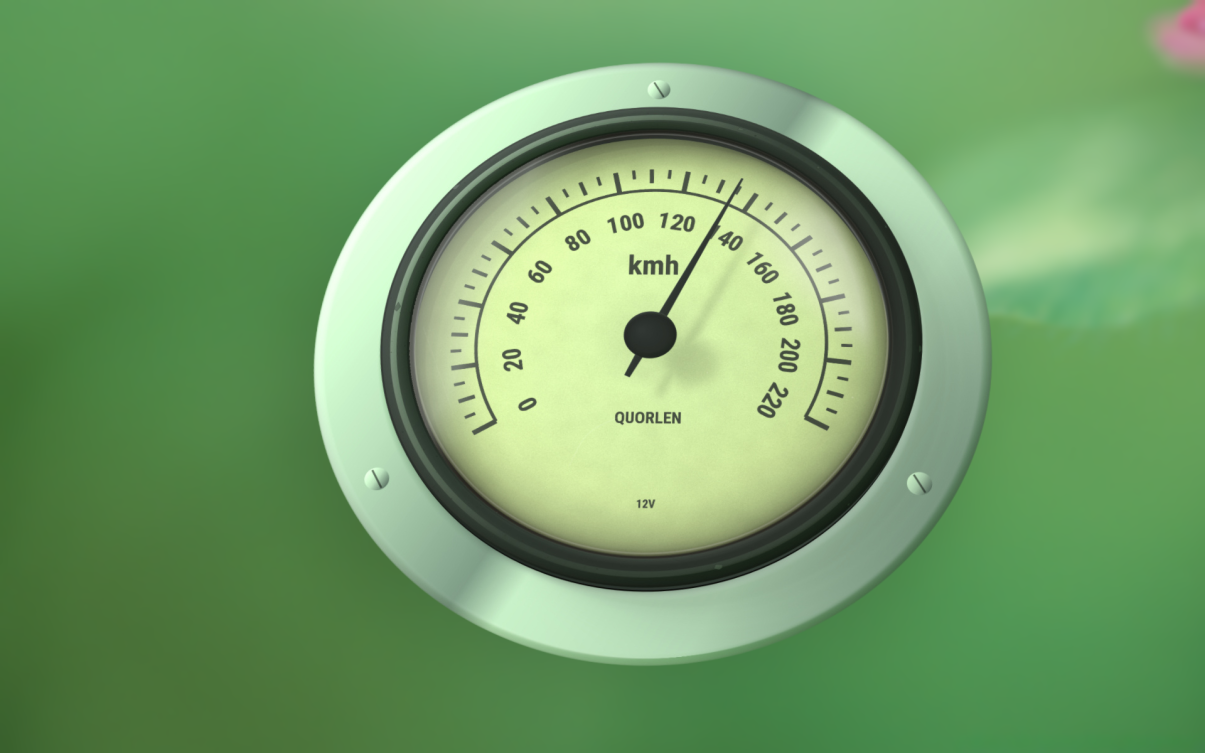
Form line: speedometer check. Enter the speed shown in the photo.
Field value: 135 km/h
